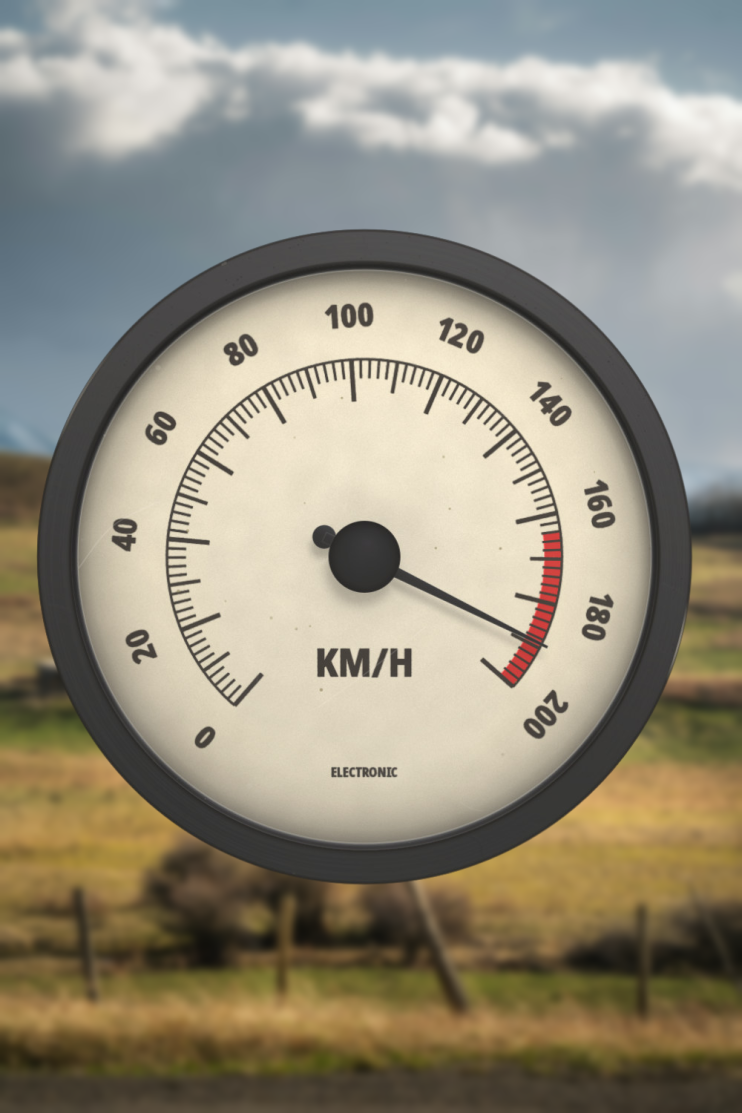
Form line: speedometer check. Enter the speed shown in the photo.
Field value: 189 km/h
